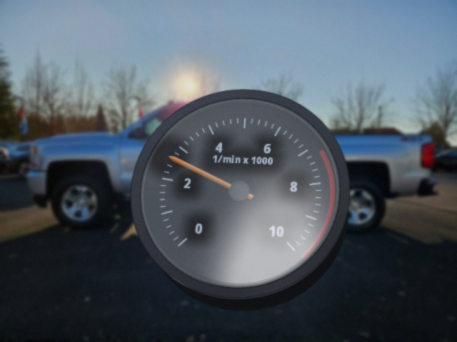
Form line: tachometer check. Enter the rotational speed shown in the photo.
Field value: 2600 rpm
